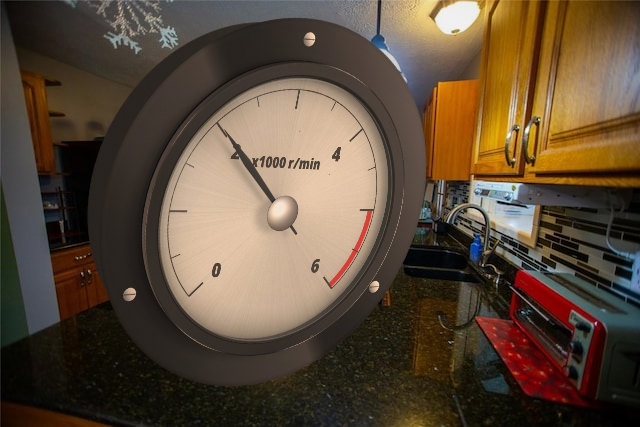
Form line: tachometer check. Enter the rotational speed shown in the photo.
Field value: 2000 rpm
